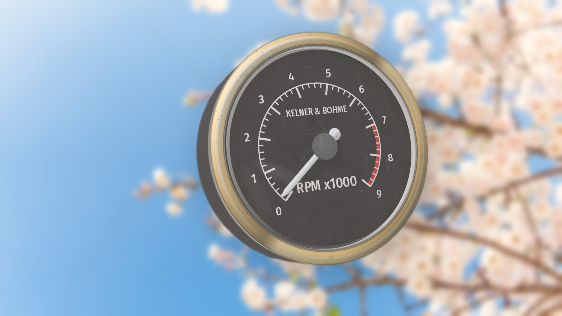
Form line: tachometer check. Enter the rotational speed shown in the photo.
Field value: 200 rpm
